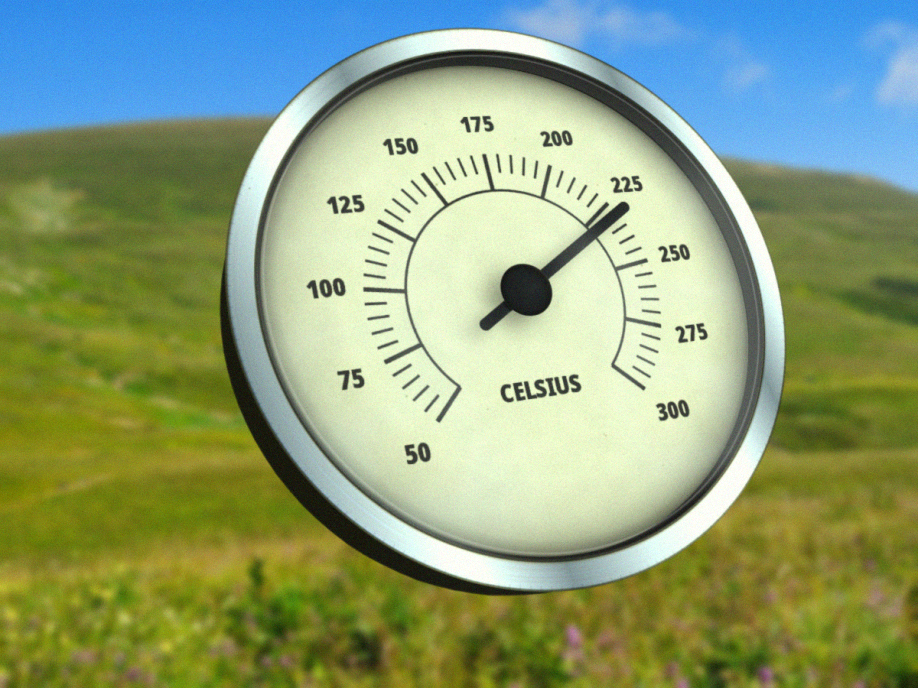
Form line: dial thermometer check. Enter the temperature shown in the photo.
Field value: 230 °C
